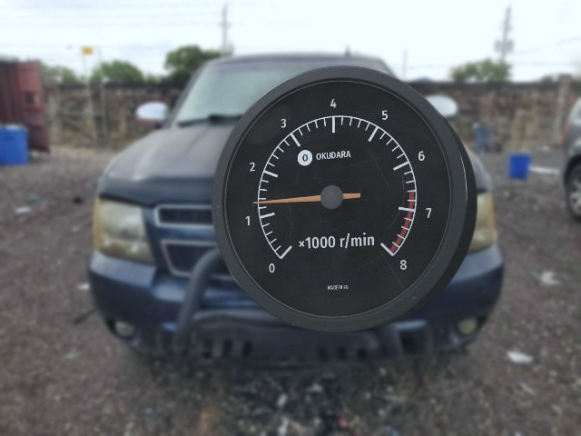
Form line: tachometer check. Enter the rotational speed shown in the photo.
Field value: 1300 rpm
